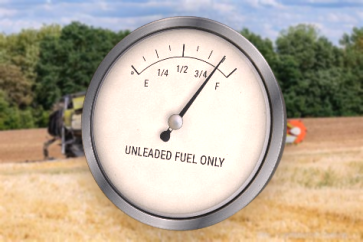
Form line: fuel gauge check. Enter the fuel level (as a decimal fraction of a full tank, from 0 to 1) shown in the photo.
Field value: 0.875
